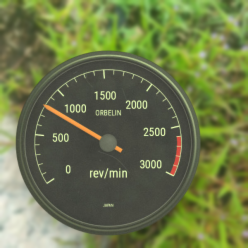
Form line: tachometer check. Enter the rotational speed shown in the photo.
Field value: 800 rpm
